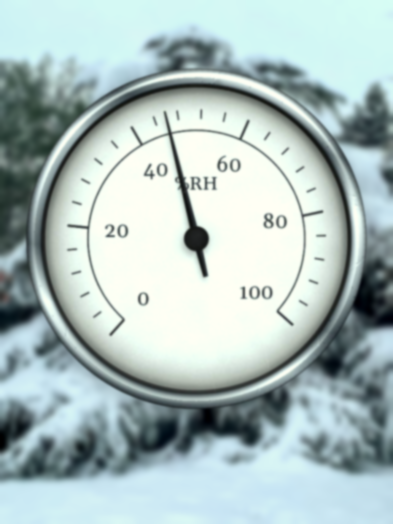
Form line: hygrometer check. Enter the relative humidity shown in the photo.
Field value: 46 %
